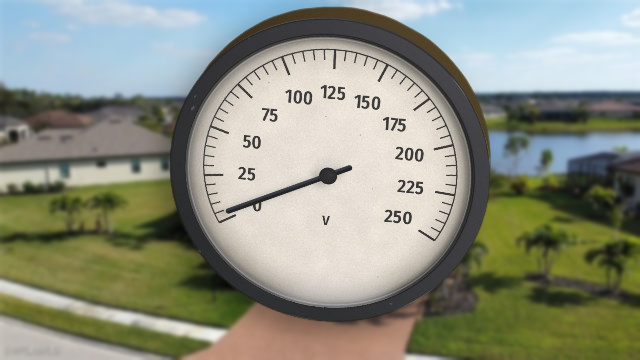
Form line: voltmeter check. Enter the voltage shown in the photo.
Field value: 5 V
